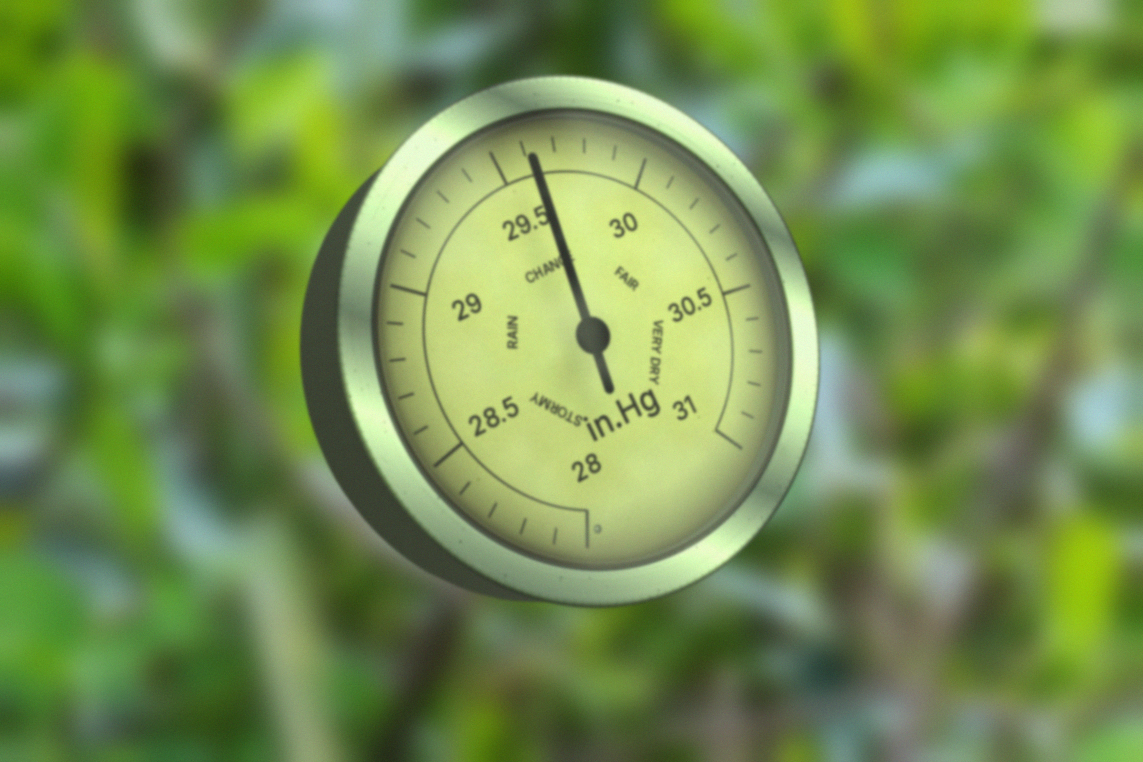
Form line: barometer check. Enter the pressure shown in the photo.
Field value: 29.6 inHg
